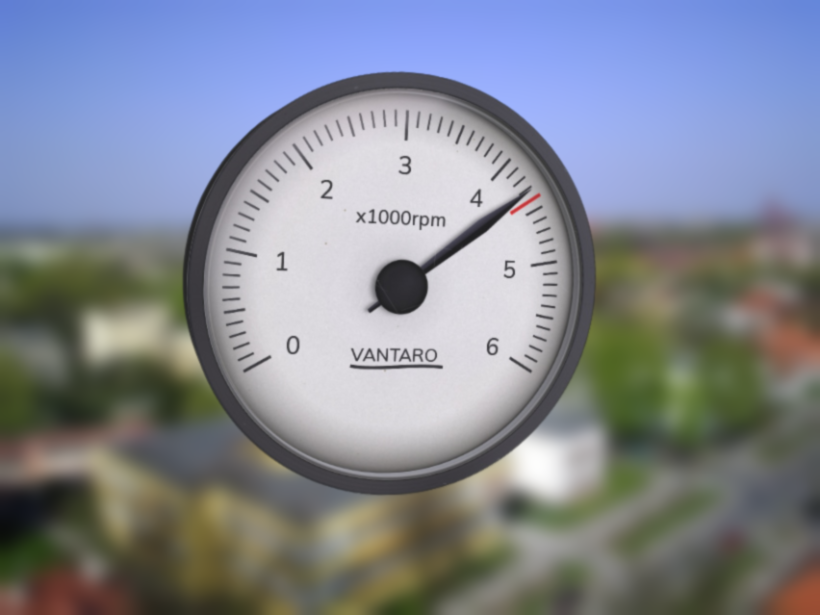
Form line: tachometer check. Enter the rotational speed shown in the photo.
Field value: 4300 rpm
